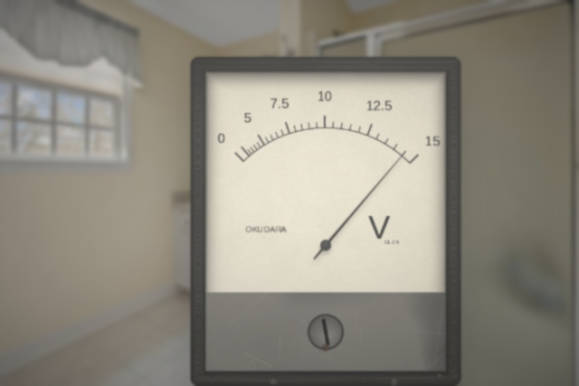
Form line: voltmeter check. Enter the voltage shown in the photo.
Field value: 14.5 V
